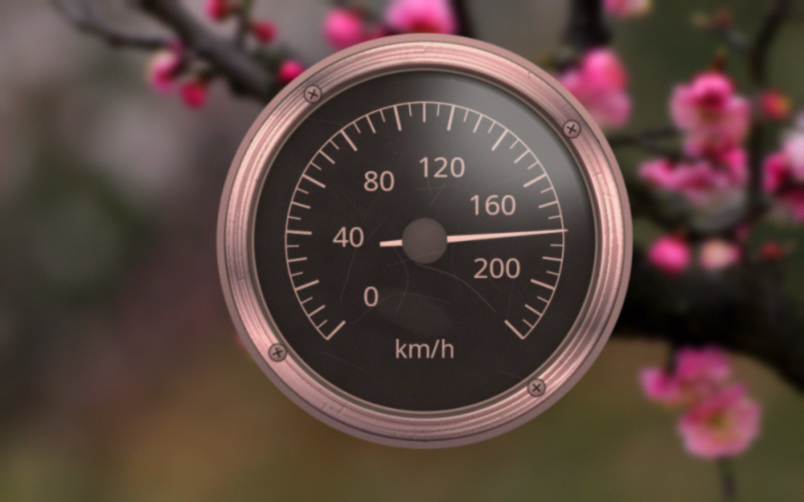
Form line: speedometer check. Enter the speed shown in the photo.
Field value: 180 km/h
